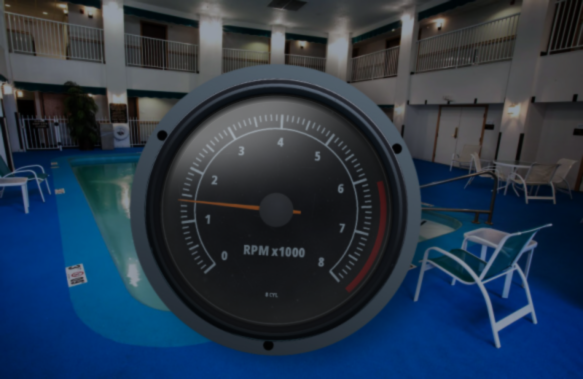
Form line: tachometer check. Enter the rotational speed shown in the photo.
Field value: 1400 rpm
